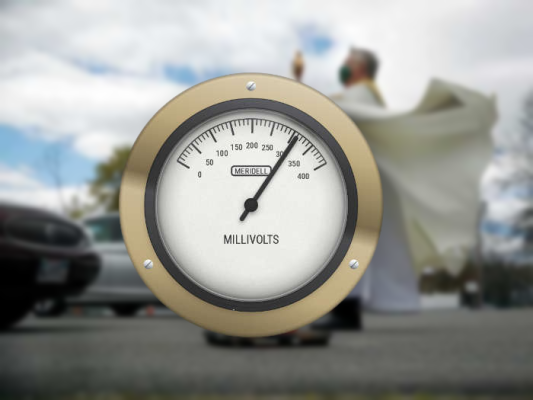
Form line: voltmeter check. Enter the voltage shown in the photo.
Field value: 310 mV
